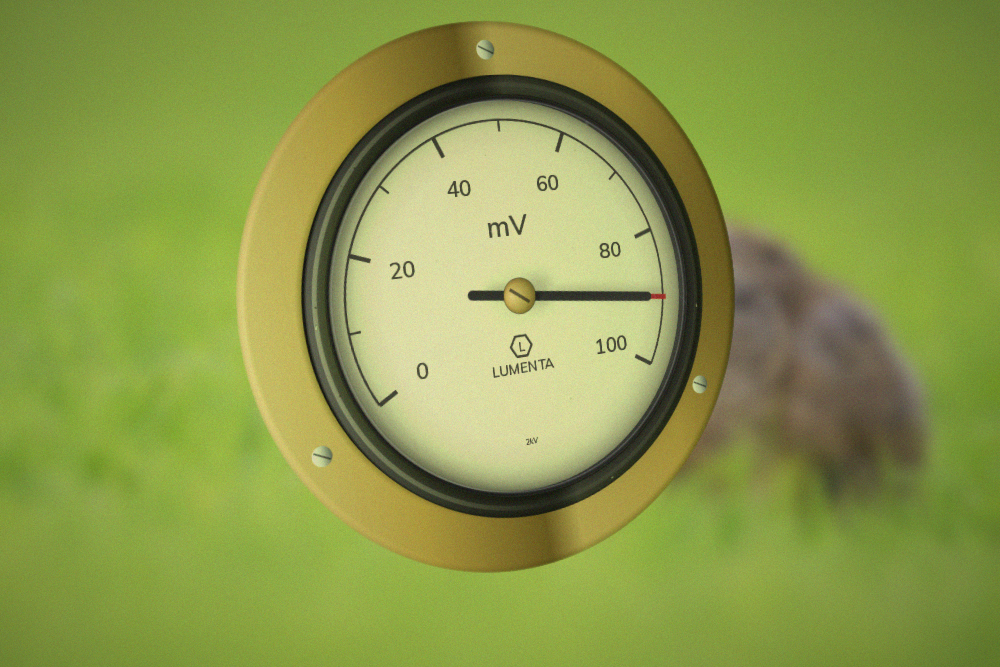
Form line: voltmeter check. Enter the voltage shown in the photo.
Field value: 90 mV
